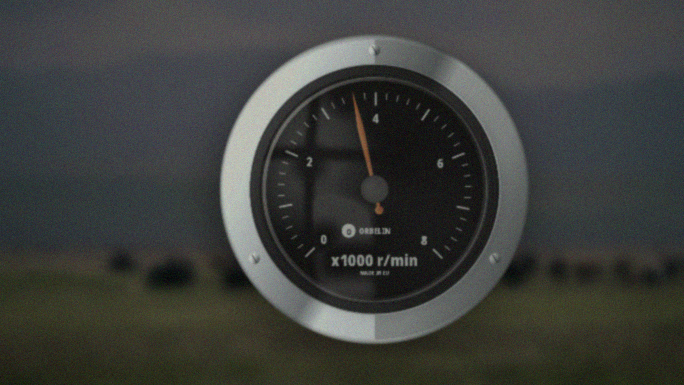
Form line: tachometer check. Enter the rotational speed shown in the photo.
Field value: 3600 rpm
